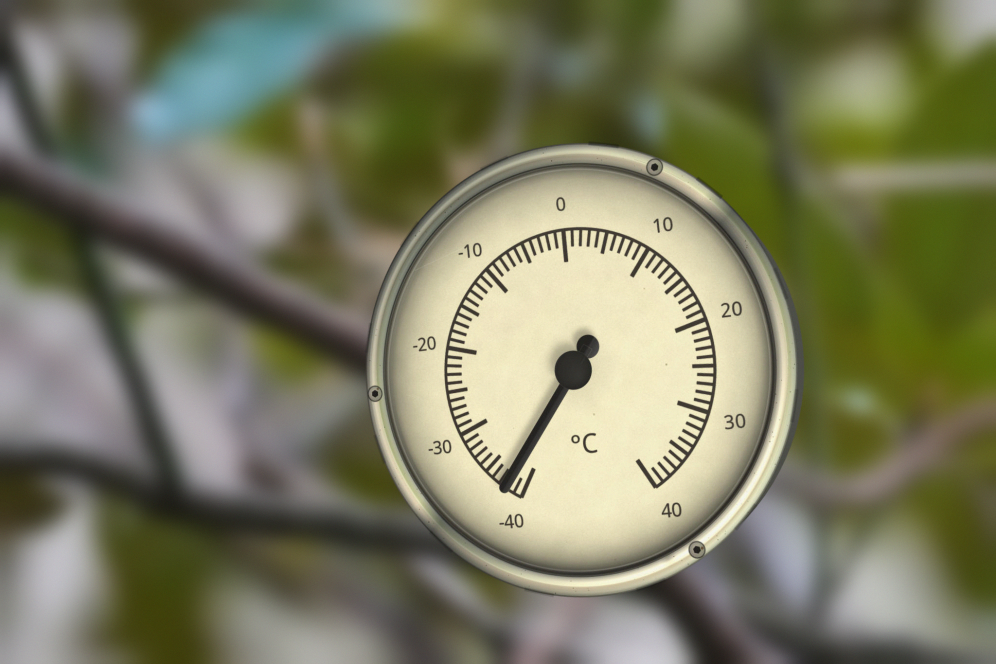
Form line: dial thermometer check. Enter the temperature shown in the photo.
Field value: -38 °C
